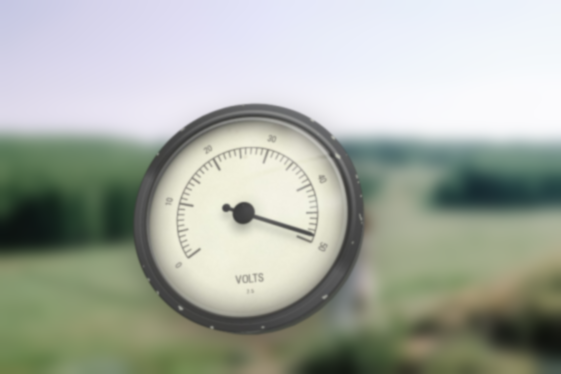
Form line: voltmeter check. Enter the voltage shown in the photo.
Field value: 49 V
